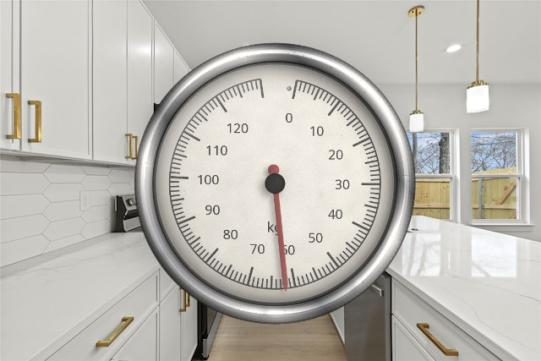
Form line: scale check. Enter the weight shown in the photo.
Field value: 62 kg
